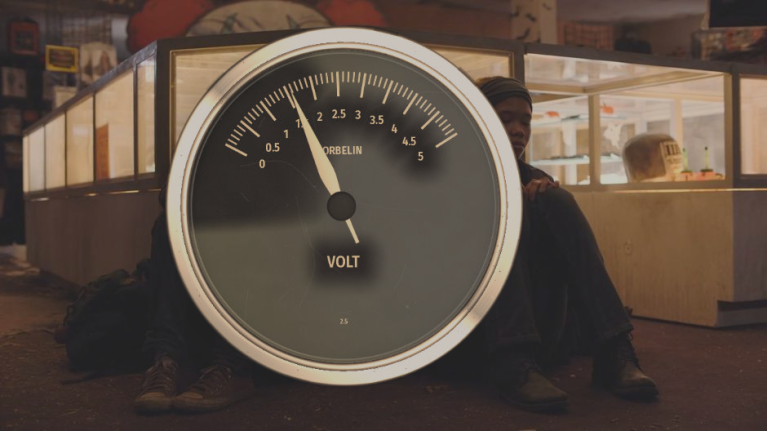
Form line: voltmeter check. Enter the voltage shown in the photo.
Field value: 1.6 V
